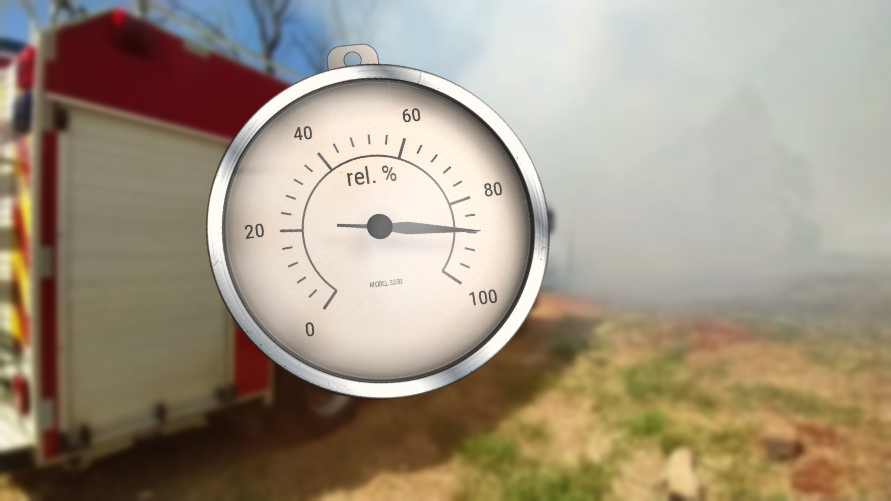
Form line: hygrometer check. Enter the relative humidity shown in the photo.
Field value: 88 %
